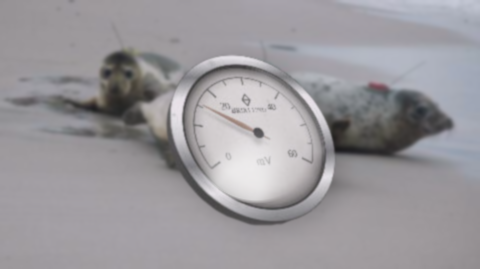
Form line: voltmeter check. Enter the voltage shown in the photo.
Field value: 15 mV
